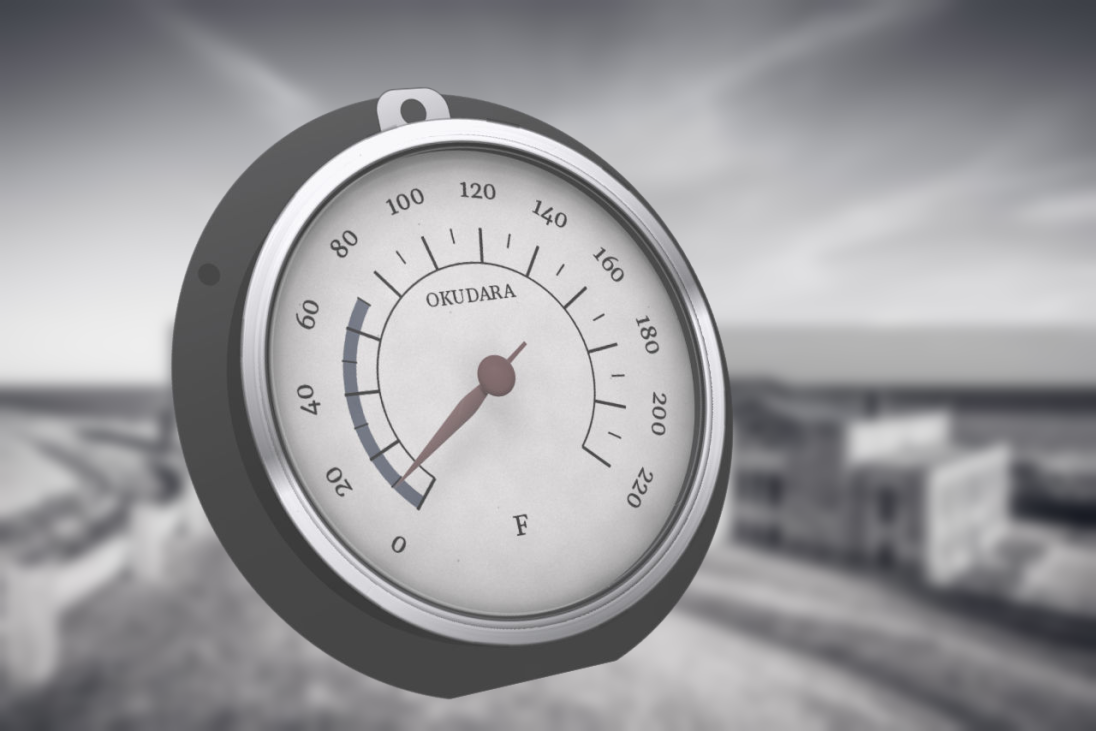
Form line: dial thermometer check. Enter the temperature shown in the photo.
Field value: 10 °F
